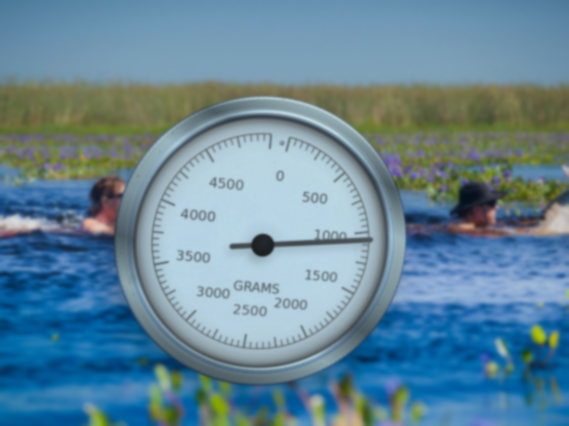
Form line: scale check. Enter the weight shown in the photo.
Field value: 1050 g
